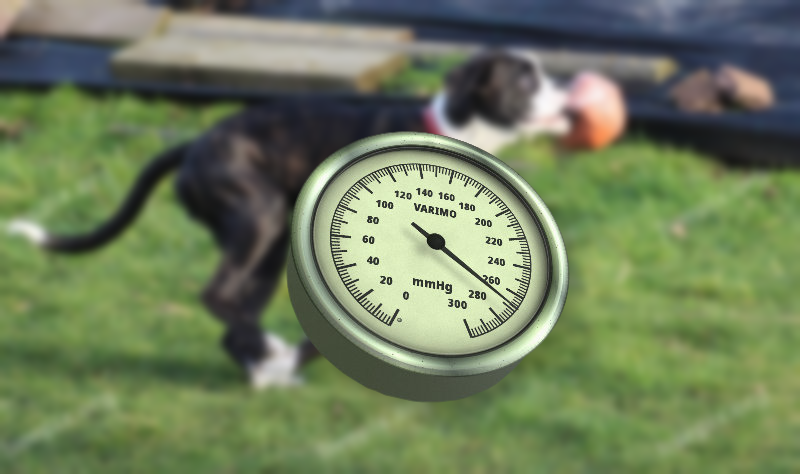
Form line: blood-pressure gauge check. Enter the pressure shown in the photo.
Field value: 270 mmHg
